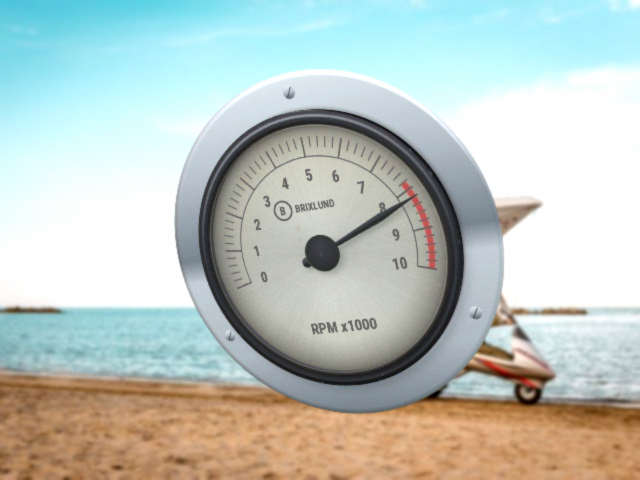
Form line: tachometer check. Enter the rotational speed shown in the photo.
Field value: 8200 rpm
